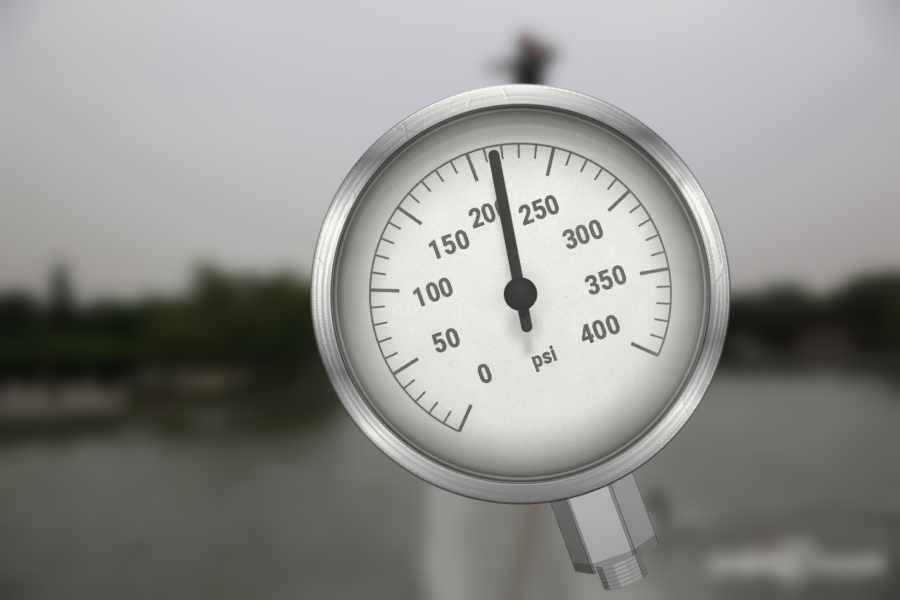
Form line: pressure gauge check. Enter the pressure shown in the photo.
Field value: 215 psi
